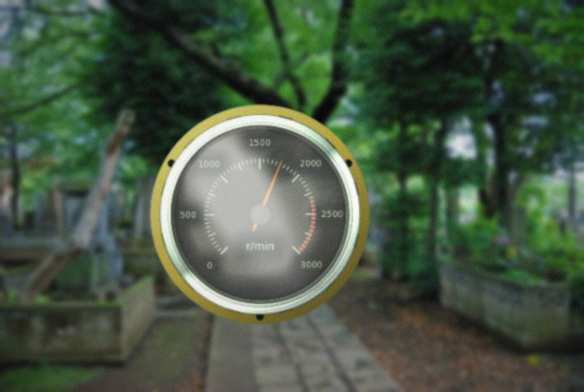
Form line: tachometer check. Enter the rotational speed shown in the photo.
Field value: 1750 rpm
